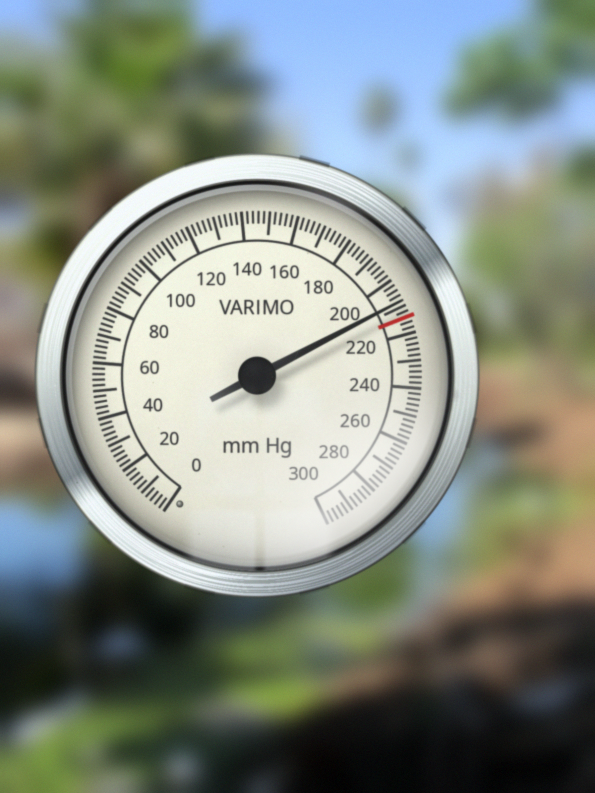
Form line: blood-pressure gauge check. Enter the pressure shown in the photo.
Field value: 208 mmHg
